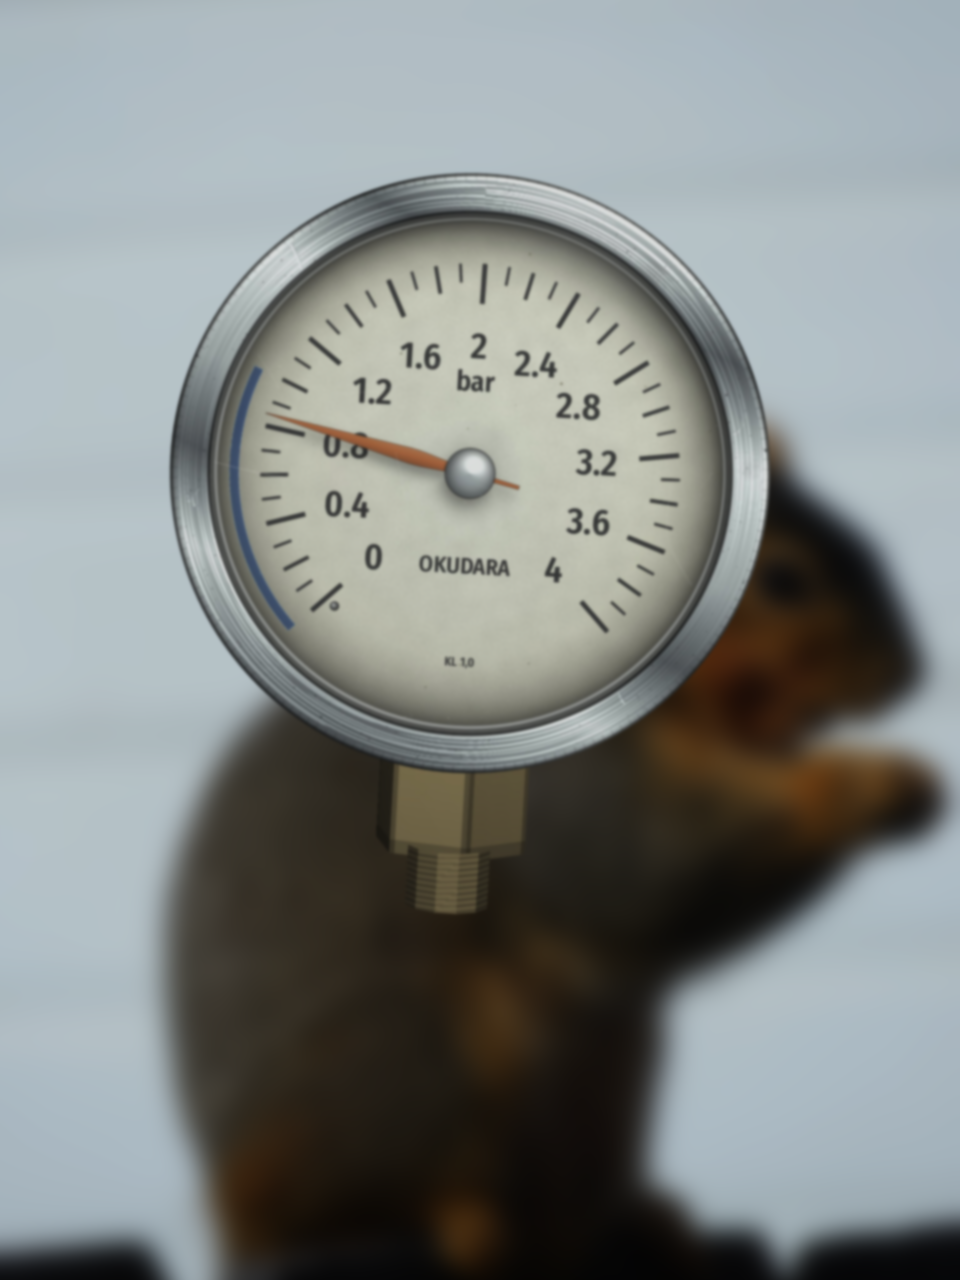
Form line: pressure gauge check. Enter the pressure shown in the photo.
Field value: 0.85 bar
